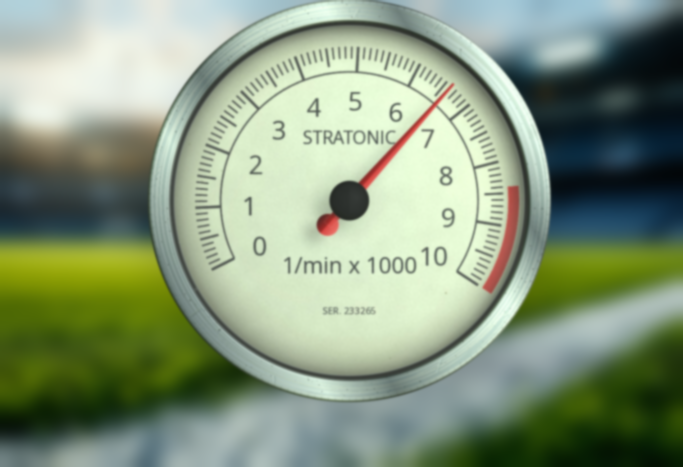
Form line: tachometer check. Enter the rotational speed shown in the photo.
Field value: 6600 rpm
